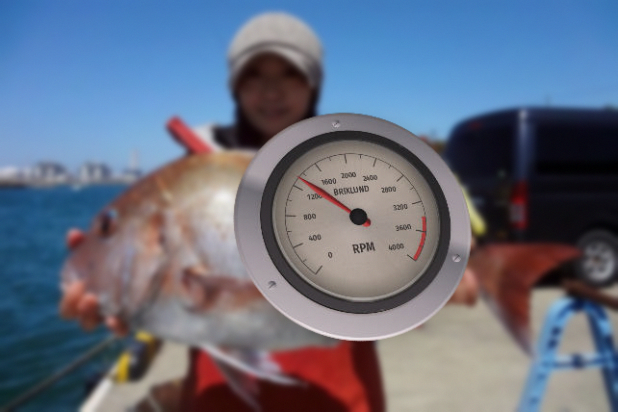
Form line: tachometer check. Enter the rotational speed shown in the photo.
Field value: 1300 rpm
